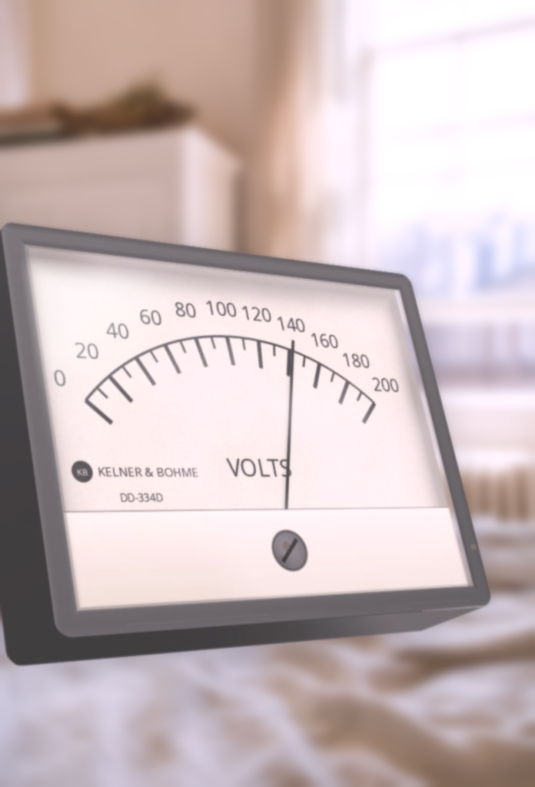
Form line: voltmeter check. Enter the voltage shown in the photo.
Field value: 140 V
